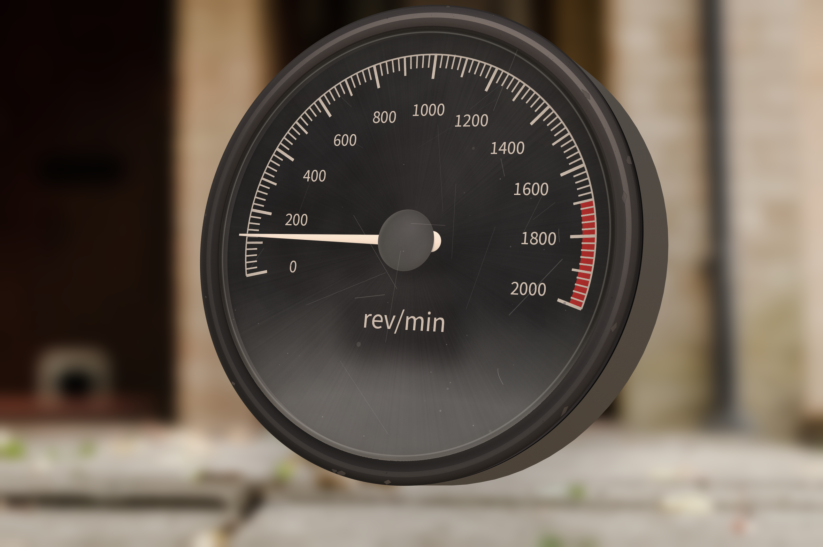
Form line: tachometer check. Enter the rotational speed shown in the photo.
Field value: 120 rpm
